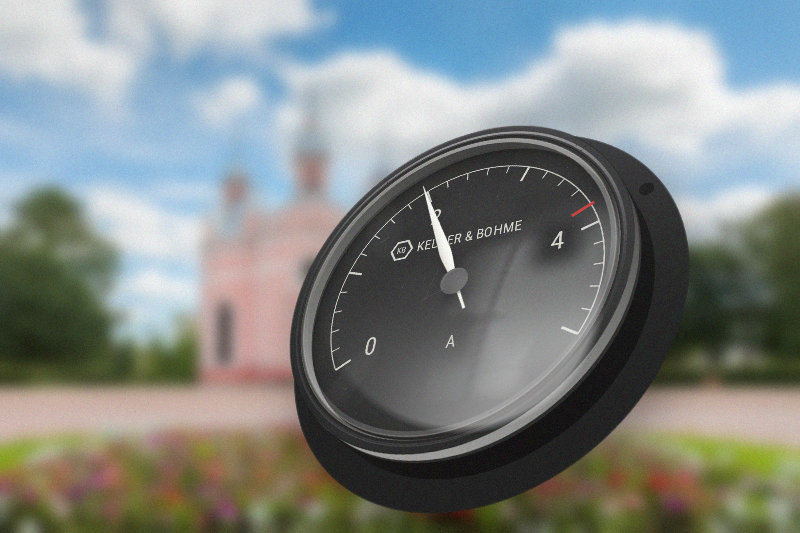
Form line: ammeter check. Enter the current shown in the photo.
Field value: 2 A
